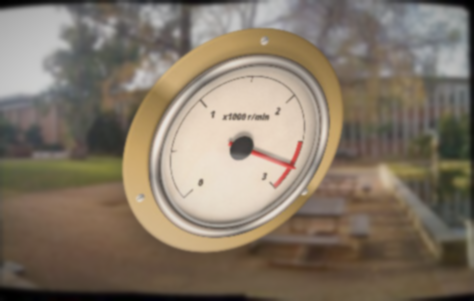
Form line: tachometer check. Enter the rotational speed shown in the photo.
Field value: 2750 rpm
